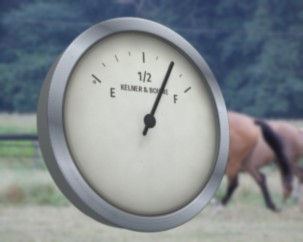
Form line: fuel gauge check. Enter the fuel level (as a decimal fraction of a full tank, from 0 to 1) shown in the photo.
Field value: 0.75
